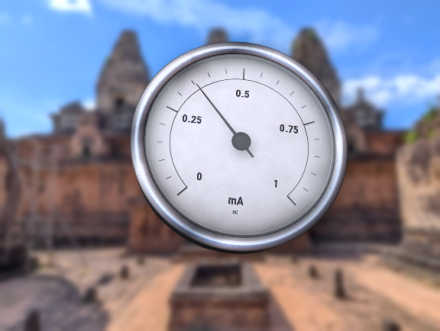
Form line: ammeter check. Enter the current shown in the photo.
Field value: 0.35 mA
